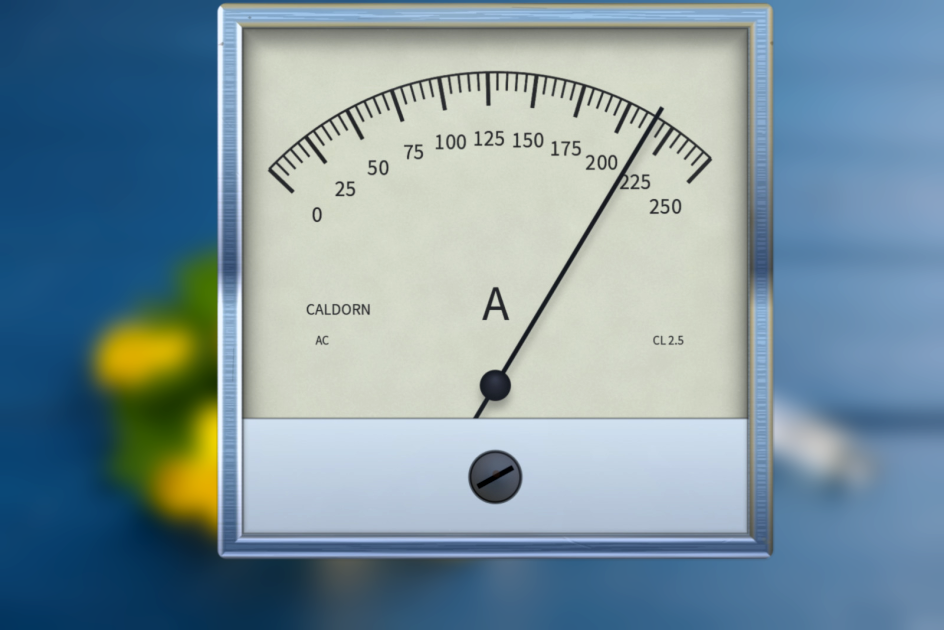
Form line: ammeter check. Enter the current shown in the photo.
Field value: 215 A
